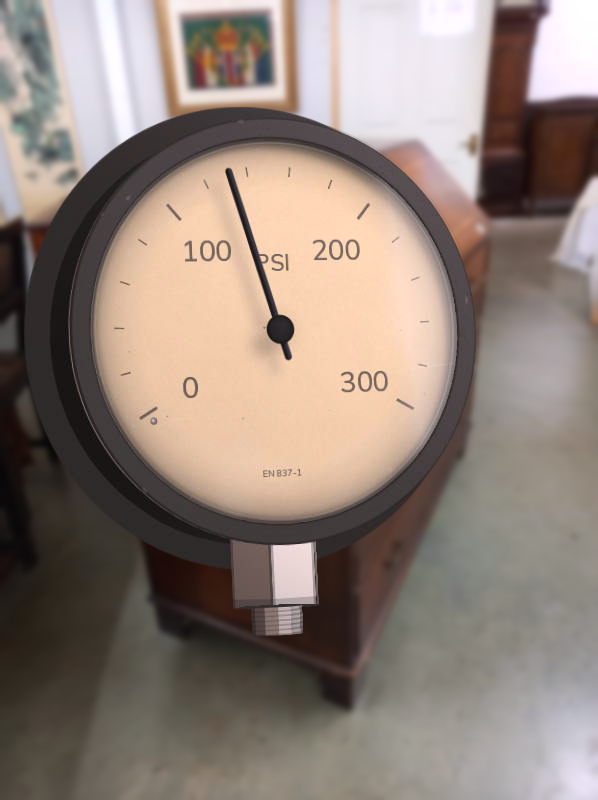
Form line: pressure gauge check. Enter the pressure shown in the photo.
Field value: 130 psi
